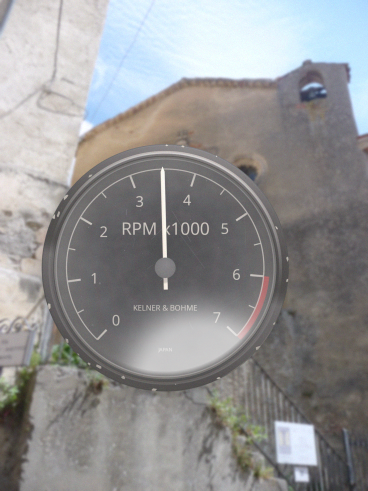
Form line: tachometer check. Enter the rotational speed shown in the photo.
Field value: 3500 rpm
